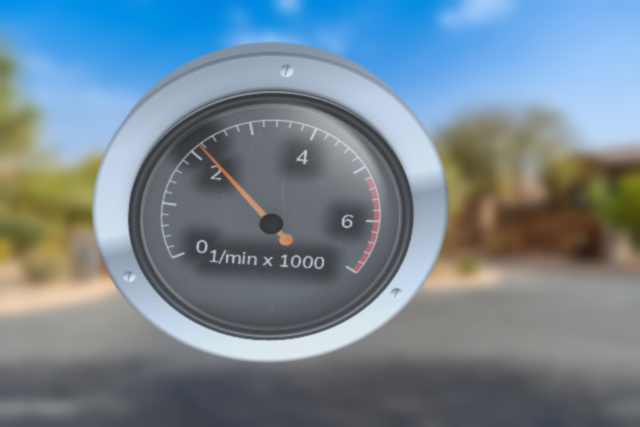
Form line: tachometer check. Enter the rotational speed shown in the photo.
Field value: 2200 rpm
